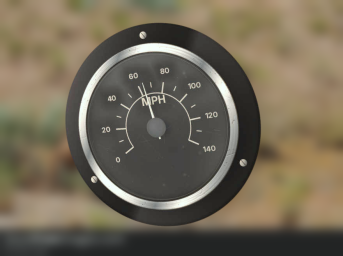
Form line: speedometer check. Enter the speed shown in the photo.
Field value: 65 mph
